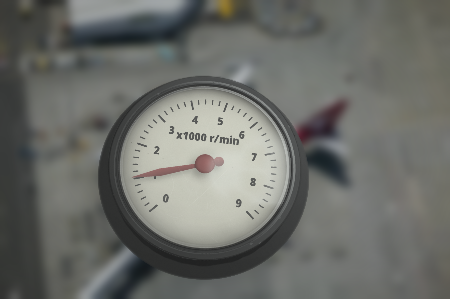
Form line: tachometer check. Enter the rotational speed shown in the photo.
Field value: 1000 rpm
